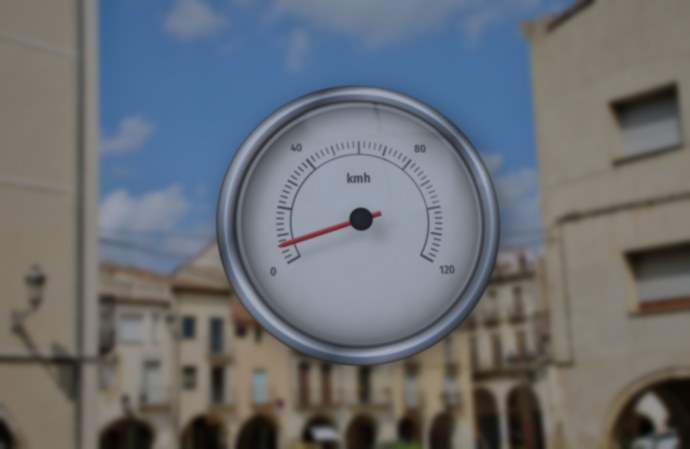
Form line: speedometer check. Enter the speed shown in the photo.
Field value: 6 km/h
